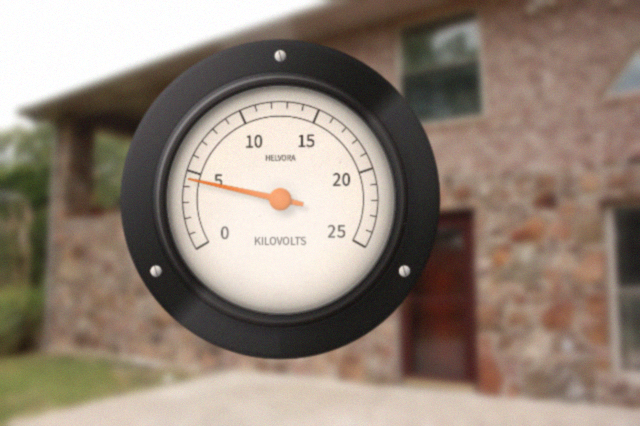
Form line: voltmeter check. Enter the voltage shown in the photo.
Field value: 4.5 kV
